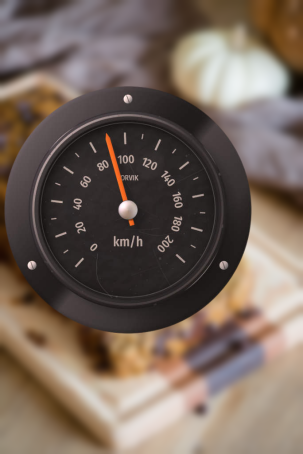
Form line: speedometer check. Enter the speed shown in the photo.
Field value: 90 km/h
